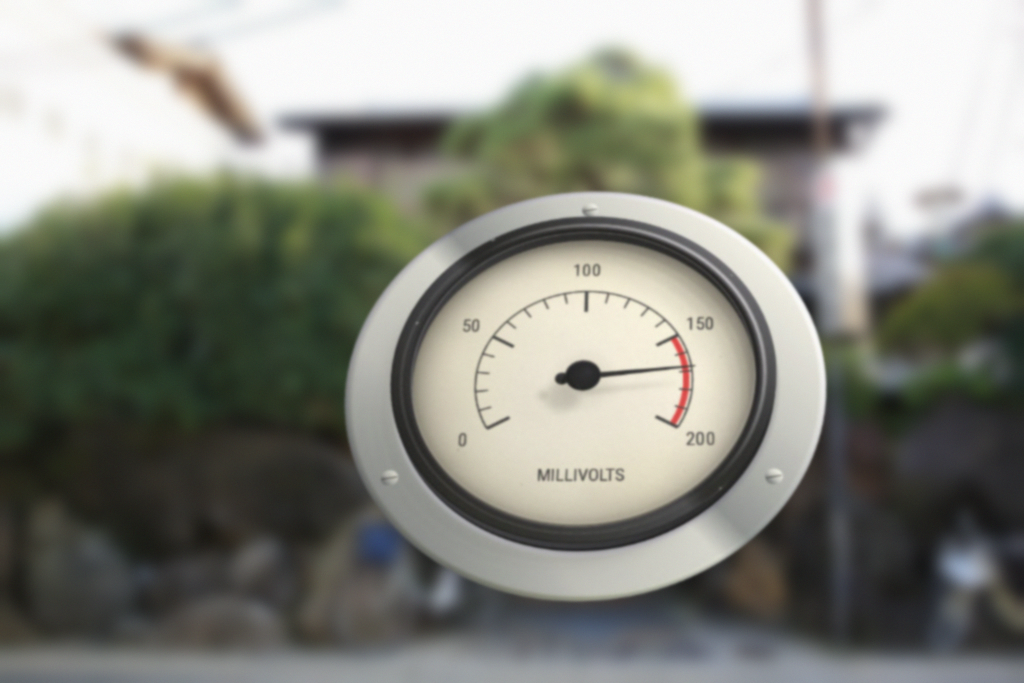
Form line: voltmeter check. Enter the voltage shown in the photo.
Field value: 170 mV
